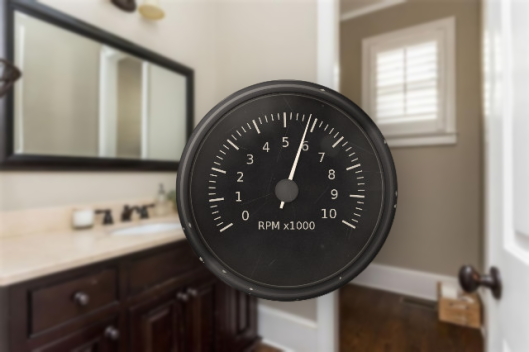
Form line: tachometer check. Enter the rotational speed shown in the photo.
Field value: 5800 rpm
